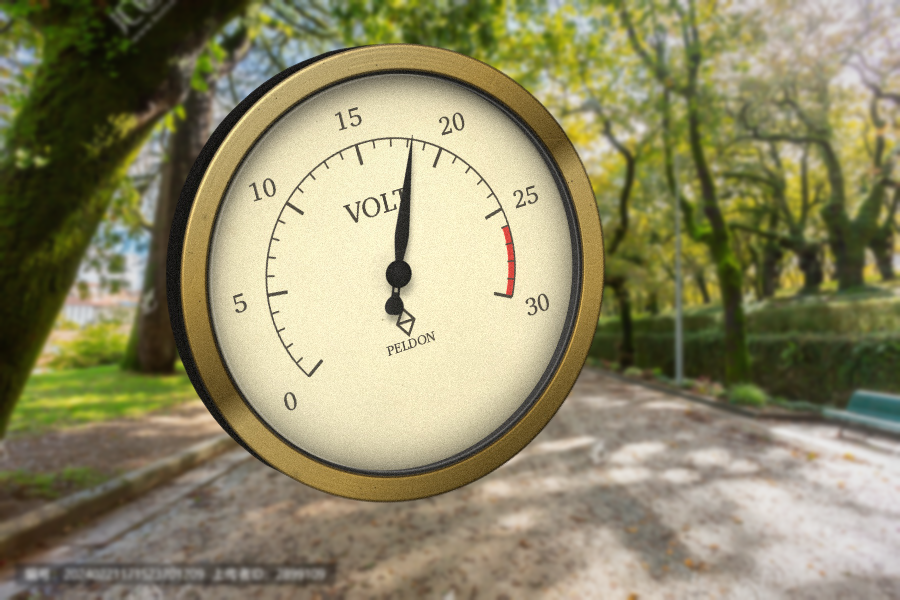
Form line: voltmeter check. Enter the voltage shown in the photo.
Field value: 18 V
